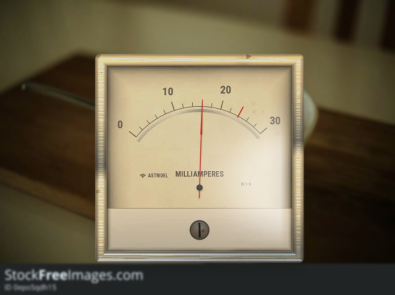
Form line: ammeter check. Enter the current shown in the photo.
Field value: 16 mA
